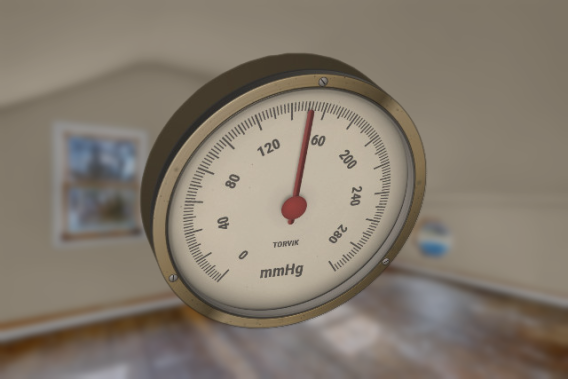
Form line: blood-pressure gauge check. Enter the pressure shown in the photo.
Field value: 150 mmHg
